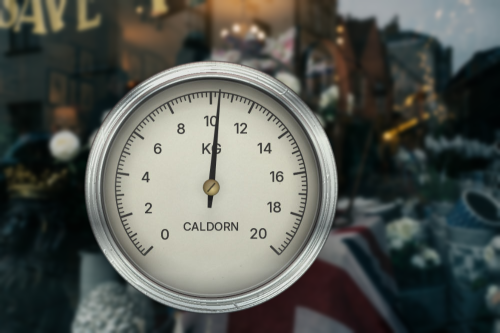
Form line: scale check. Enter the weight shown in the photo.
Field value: 10.4 kg
